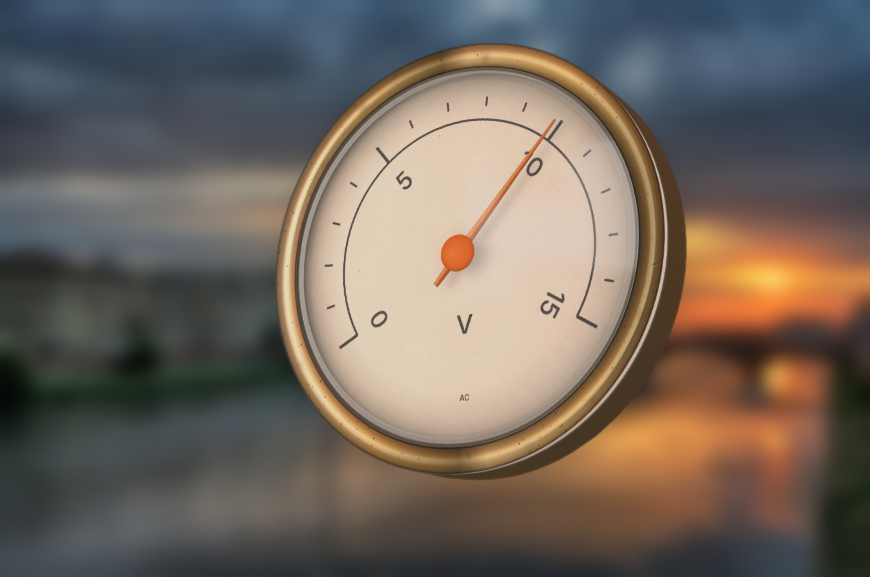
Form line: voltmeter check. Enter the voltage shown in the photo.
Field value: 10 V
